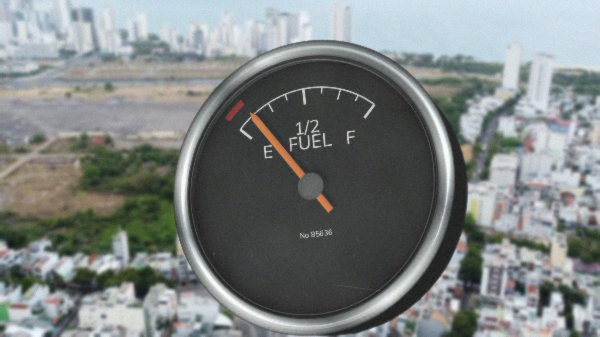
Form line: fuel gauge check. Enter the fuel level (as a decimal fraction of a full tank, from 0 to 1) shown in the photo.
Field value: 0.125
